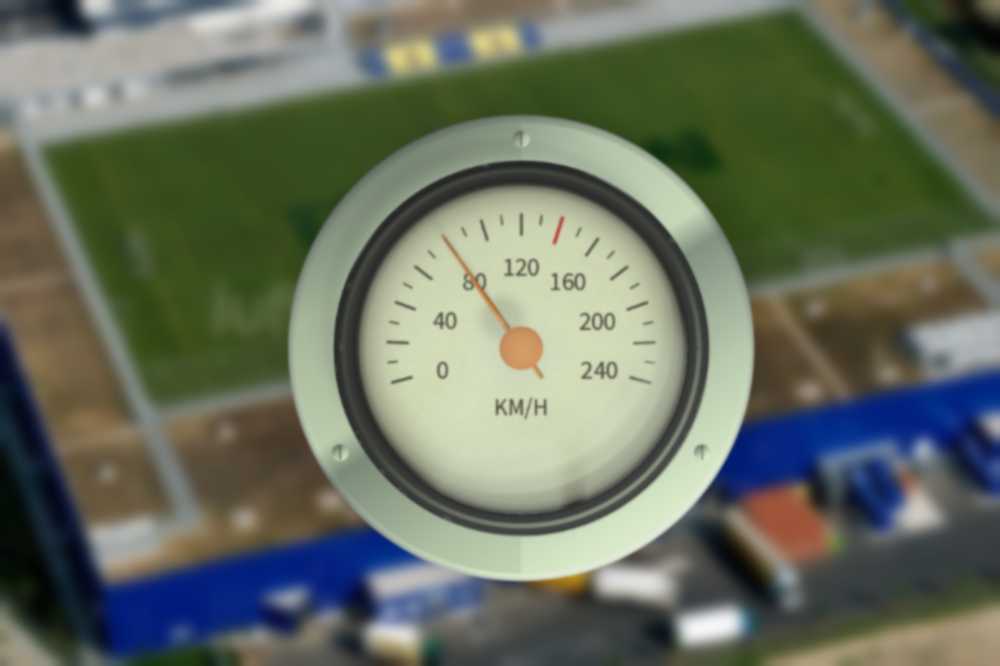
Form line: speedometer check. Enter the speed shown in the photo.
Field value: 80 km/h
